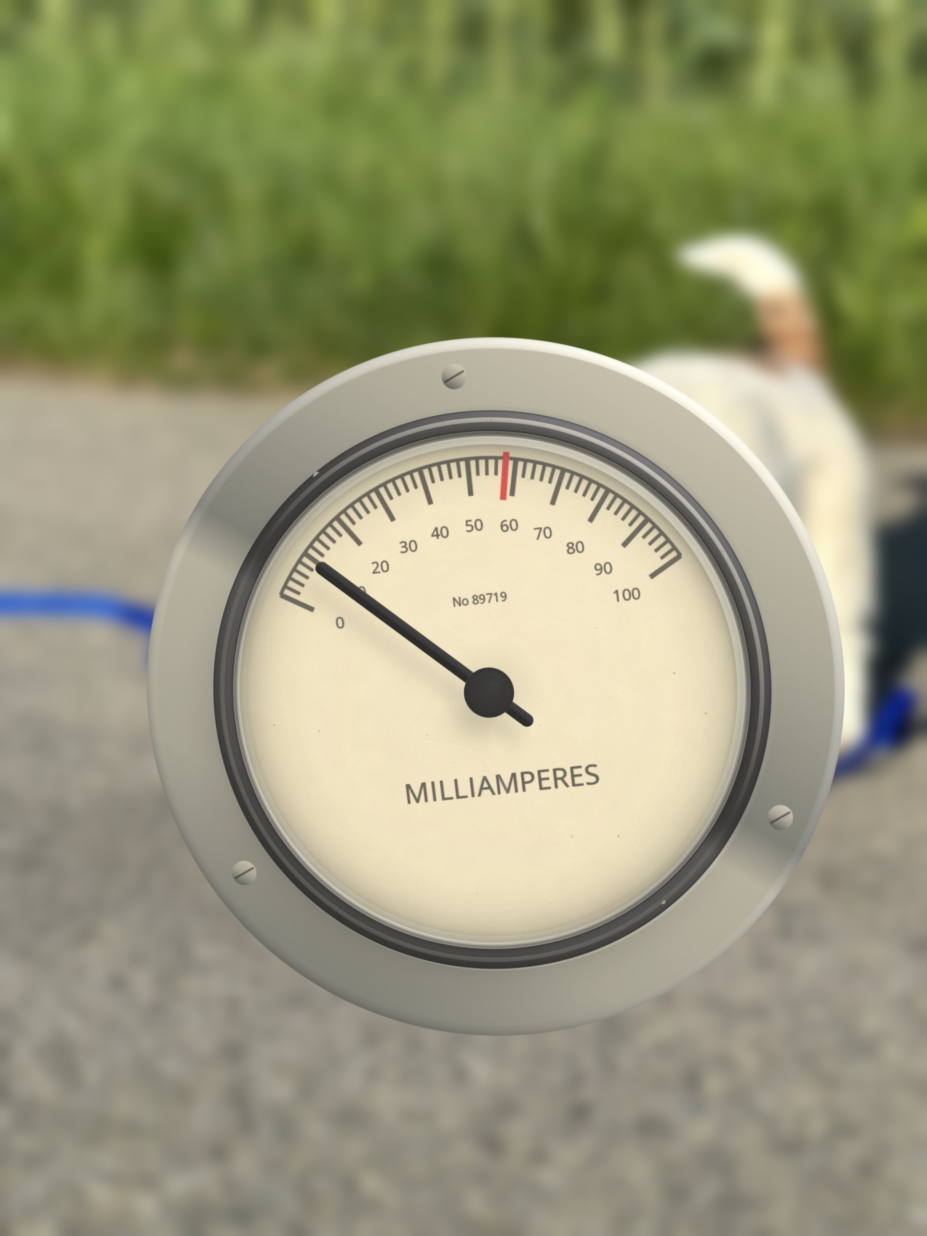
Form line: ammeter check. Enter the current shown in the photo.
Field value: 10 mA
